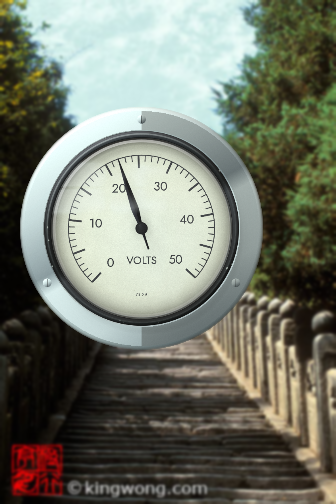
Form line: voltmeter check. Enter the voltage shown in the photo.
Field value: 22 V
